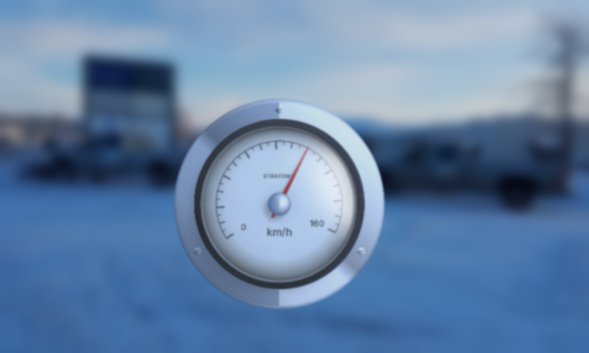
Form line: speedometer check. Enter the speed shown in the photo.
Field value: 100 km/h
